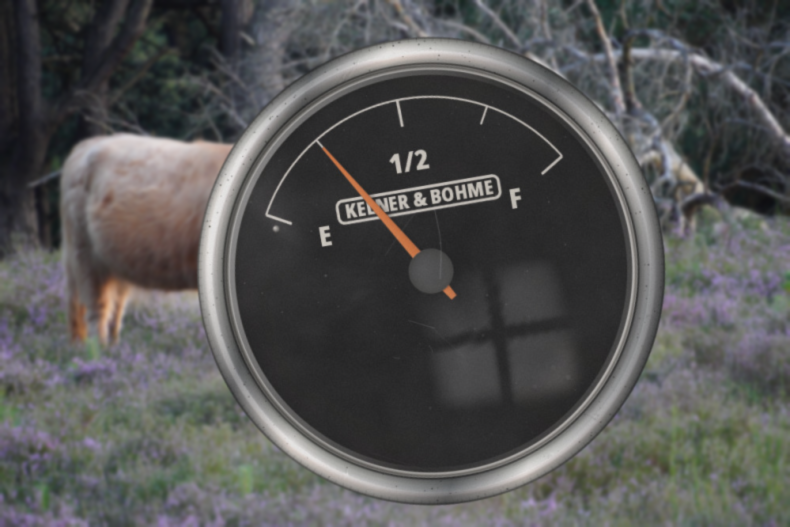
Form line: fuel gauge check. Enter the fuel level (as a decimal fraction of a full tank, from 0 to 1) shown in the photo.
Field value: 0.25
